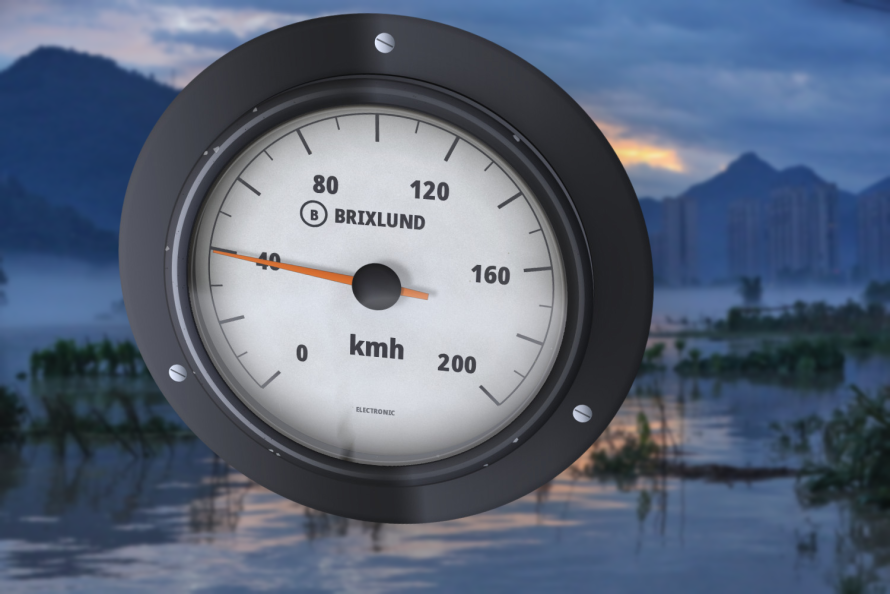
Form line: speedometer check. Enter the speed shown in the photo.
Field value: 40 km/h
